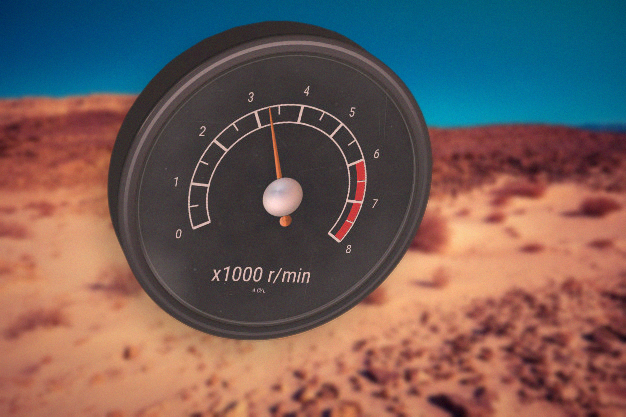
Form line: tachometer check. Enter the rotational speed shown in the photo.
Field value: 3250 rpm
